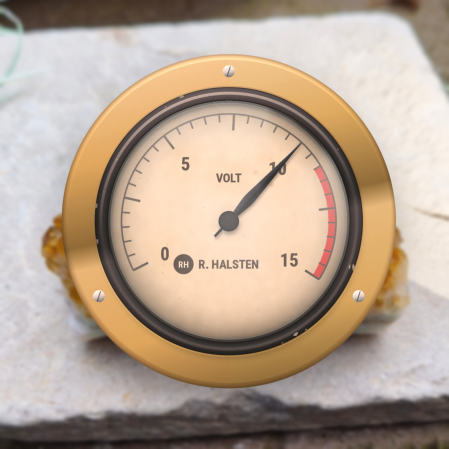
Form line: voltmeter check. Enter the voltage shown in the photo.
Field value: 10 V
